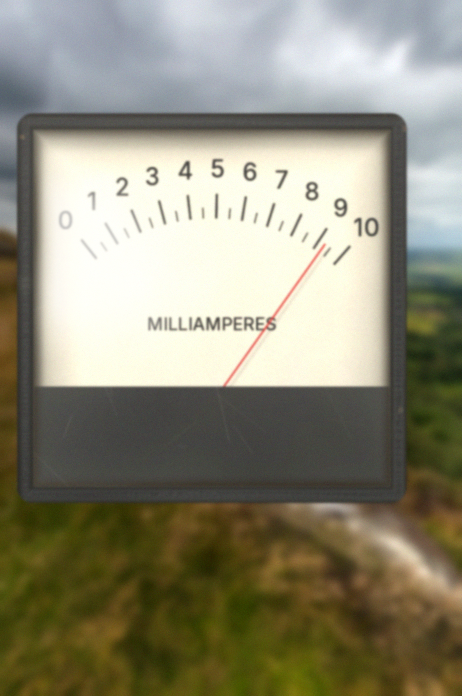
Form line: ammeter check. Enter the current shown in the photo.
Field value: 9.25 mA
